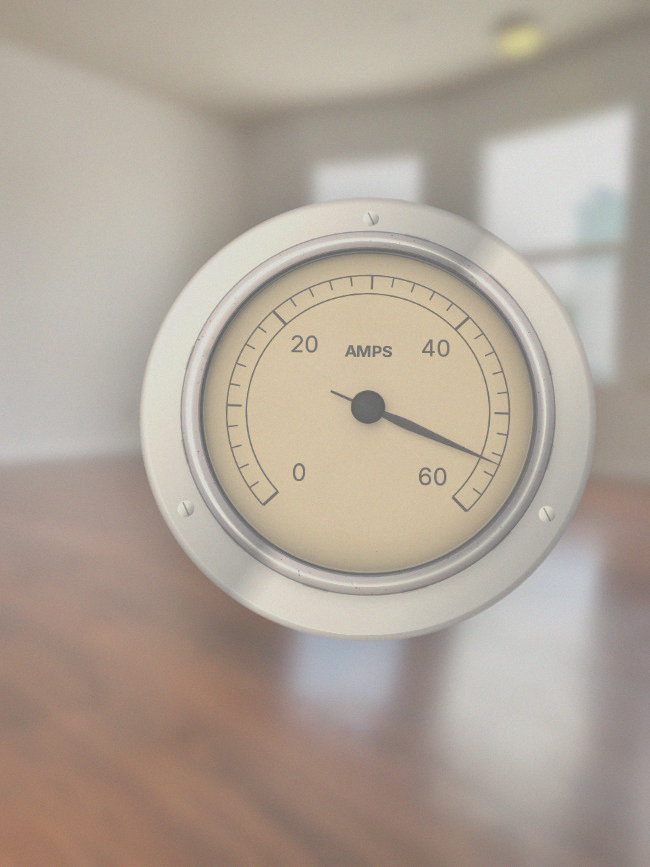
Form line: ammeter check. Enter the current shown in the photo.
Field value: 55 A
